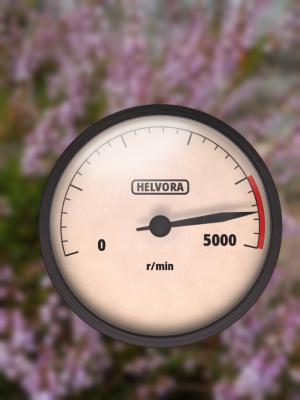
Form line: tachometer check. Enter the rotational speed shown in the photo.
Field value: 4500 rpm
